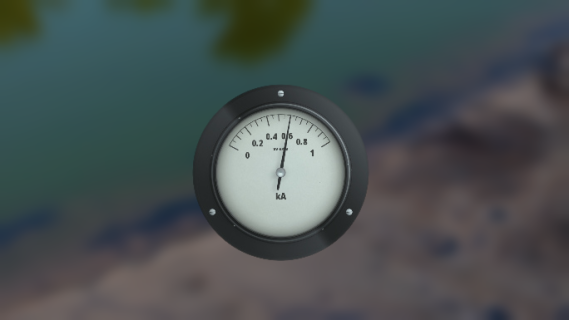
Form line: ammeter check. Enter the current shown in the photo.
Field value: 0.6 kA
